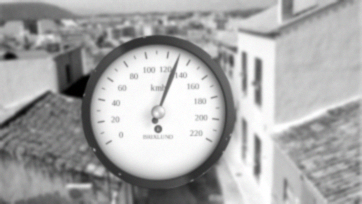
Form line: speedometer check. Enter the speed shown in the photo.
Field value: 130 km/h
